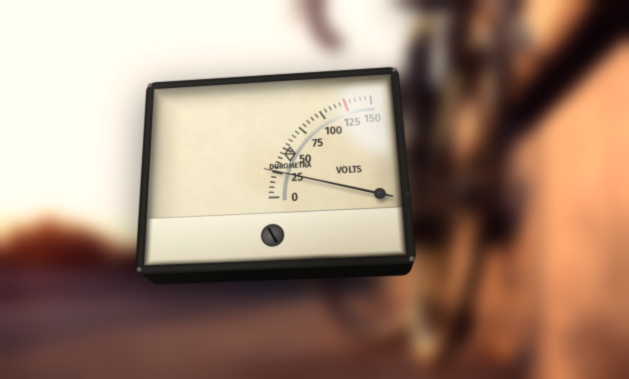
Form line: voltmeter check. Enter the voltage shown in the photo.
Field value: 25 V
